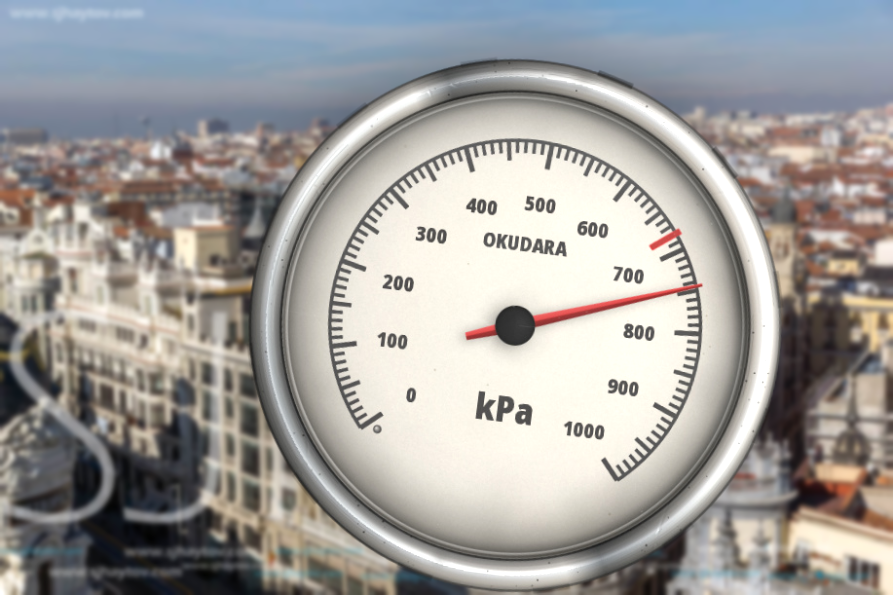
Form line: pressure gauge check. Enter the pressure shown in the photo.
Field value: 745 kPa
